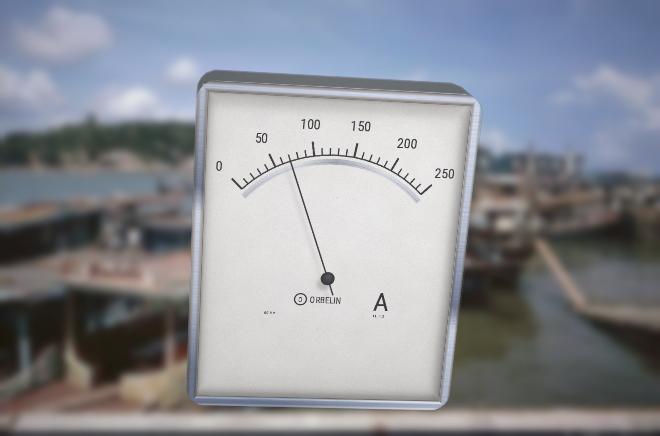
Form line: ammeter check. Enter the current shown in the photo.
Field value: 70 A
